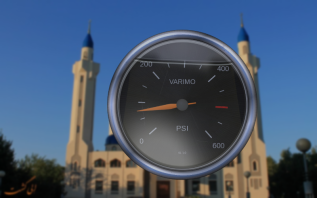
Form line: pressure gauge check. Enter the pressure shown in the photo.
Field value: 75 psi
